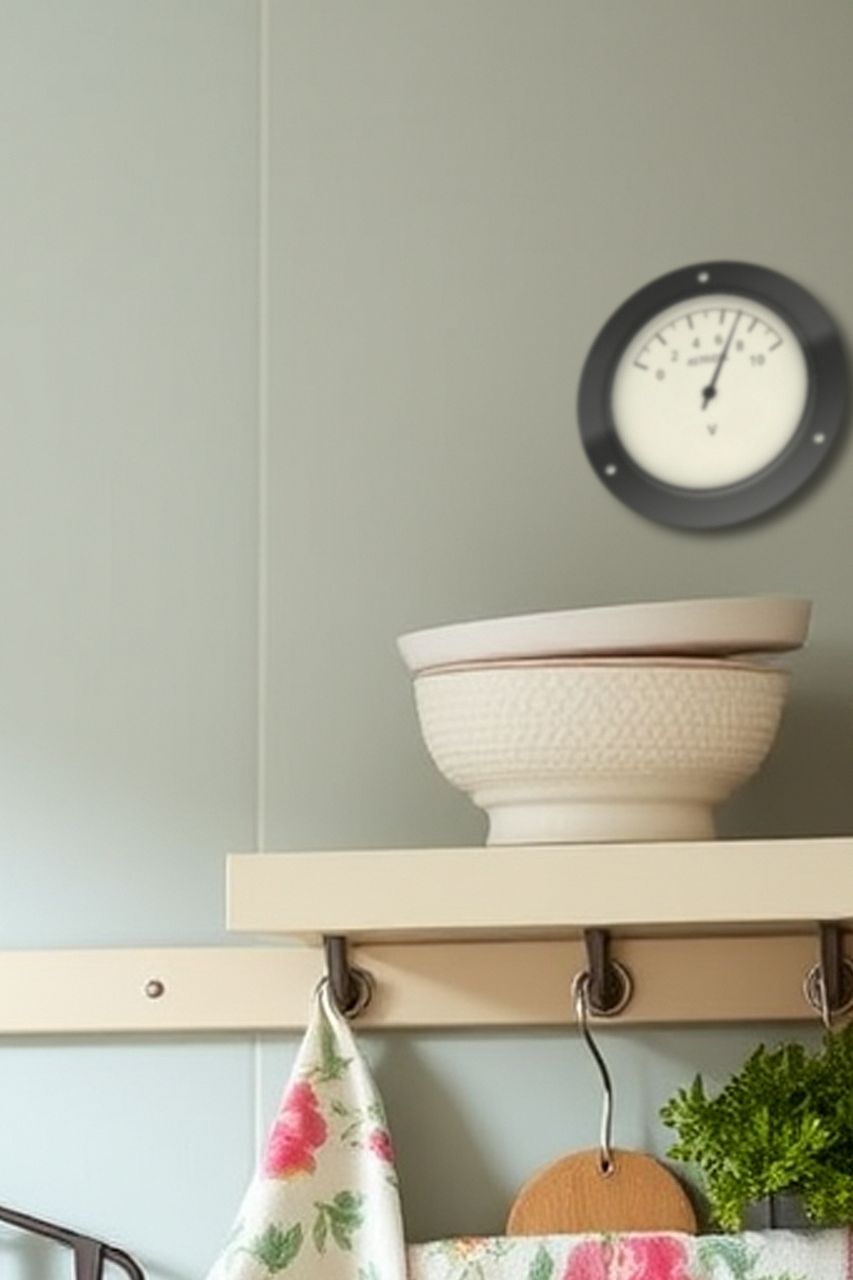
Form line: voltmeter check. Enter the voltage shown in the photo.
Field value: 7 V
